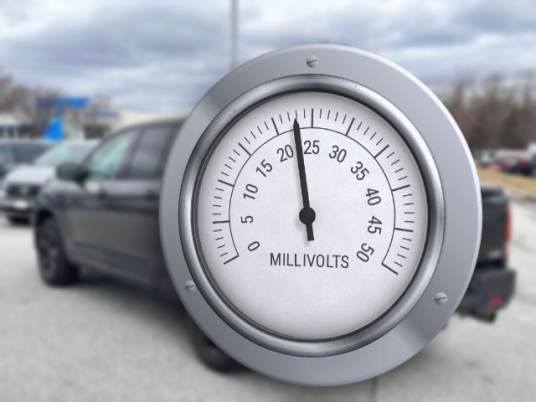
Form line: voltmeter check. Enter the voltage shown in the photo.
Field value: 23 mV
